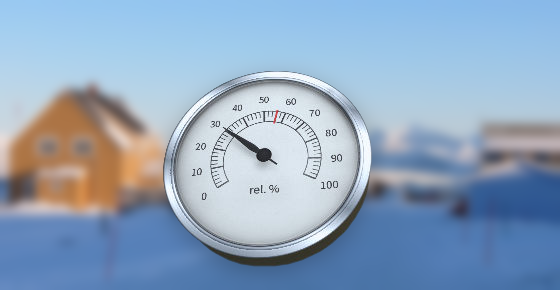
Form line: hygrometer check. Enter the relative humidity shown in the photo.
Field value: 30 %
